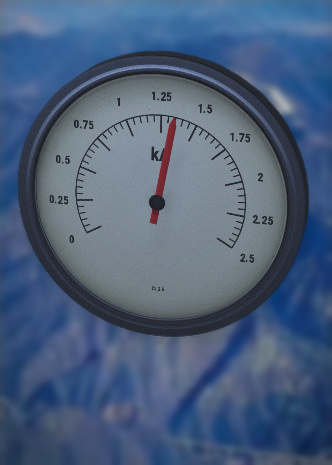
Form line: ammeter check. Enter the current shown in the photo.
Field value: 1.35 kA
